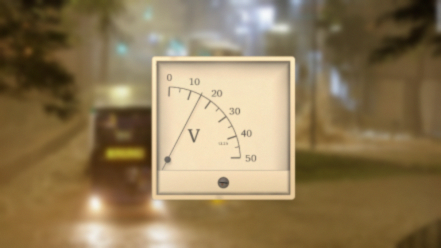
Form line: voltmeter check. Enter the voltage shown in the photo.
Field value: 15 V
